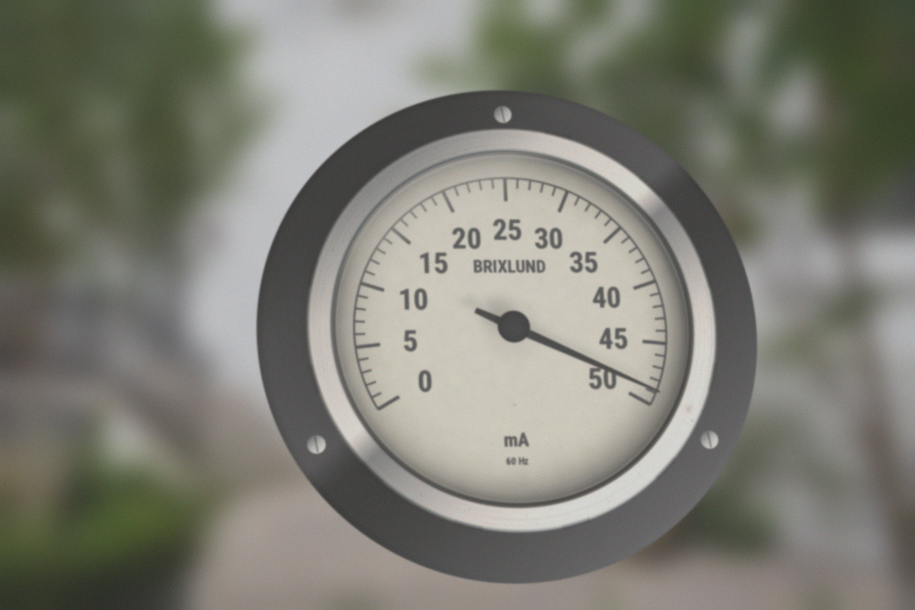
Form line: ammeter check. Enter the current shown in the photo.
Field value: 49 mA
